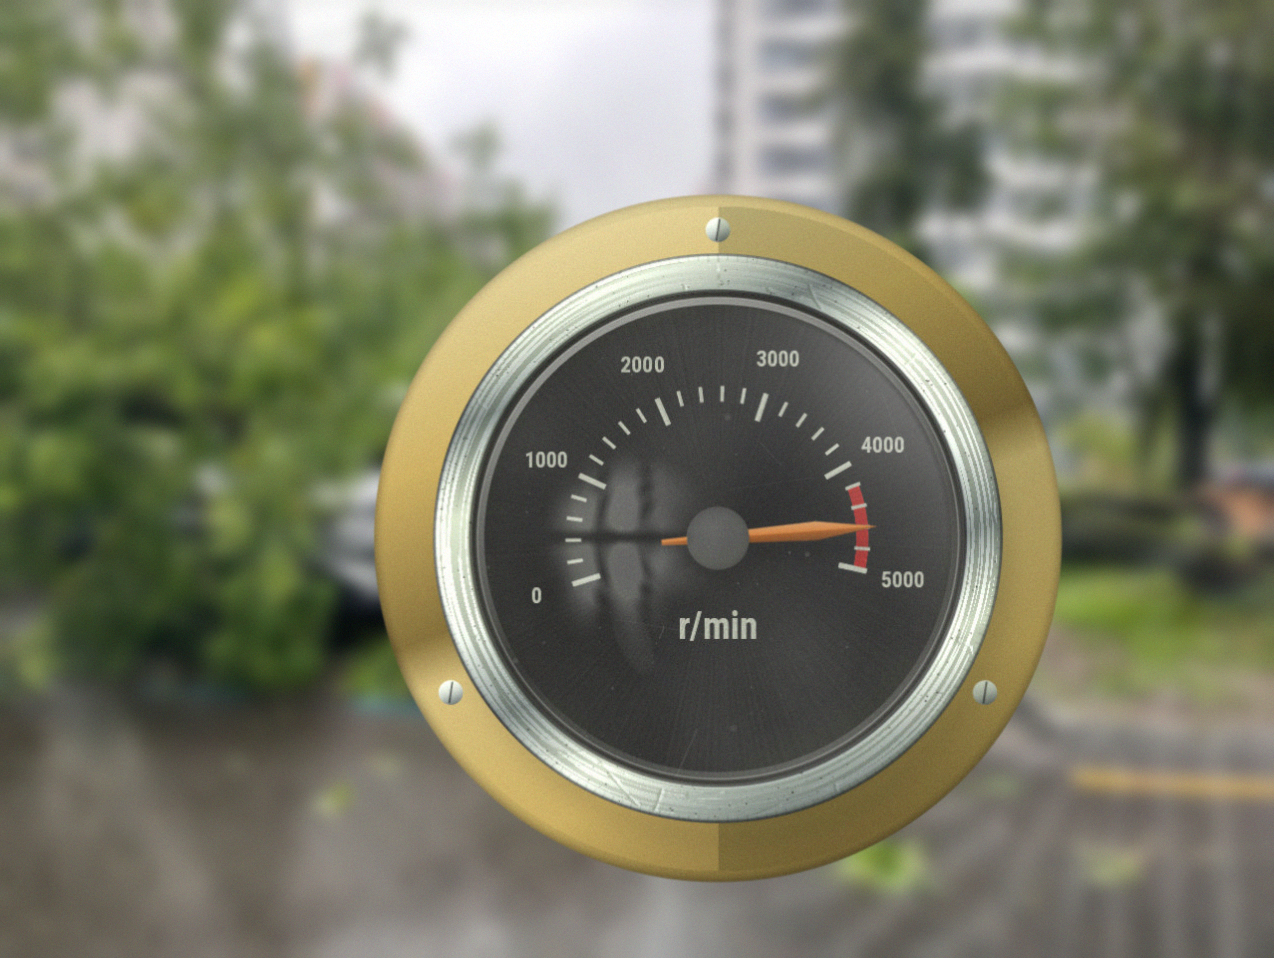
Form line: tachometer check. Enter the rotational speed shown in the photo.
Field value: 4600 rpm
